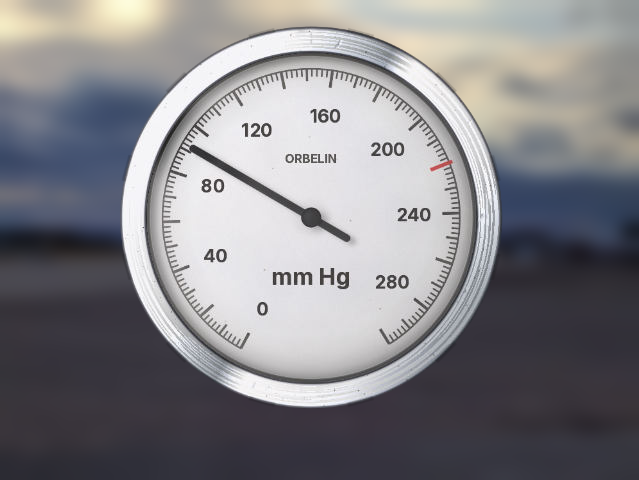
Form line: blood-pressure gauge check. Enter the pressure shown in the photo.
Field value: 92 mmHg
